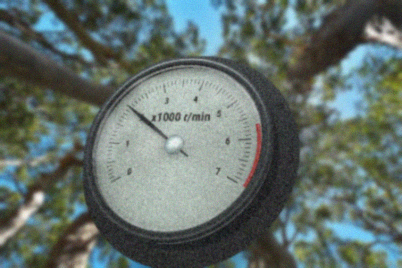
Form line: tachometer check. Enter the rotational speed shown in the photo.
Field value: 2000 rpm
